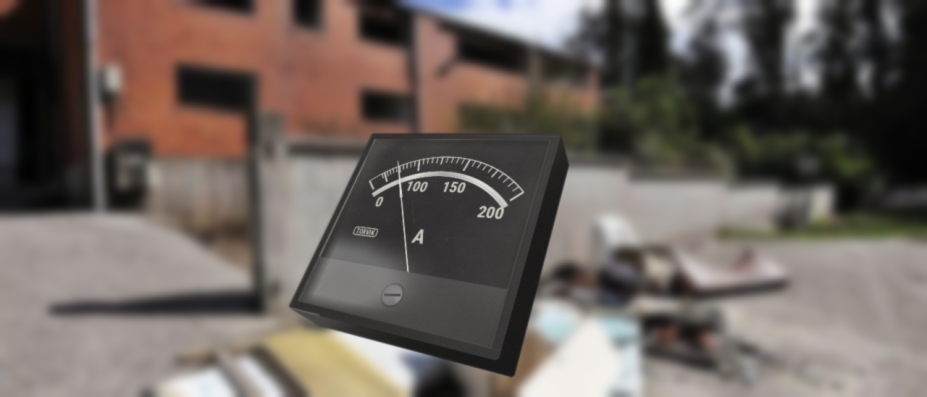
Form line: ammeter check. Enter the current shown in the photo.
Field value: 75 A
